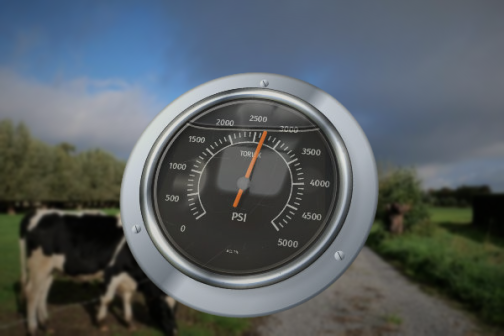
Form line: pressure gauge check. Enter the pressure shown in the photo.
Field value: 2700 psi
